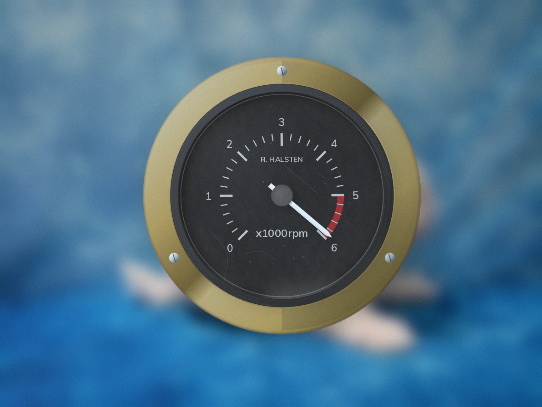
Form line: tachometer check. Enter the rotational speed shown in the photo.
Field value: 5900 rpm
